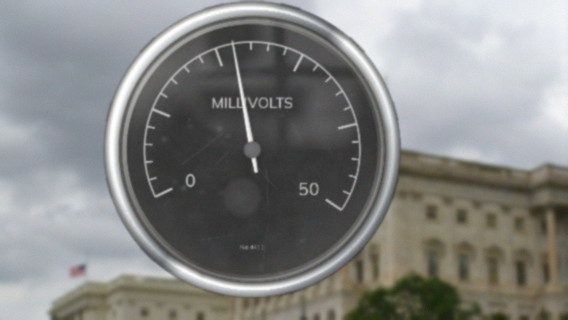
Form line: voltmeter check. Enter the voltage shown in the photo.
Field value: 22 mV
